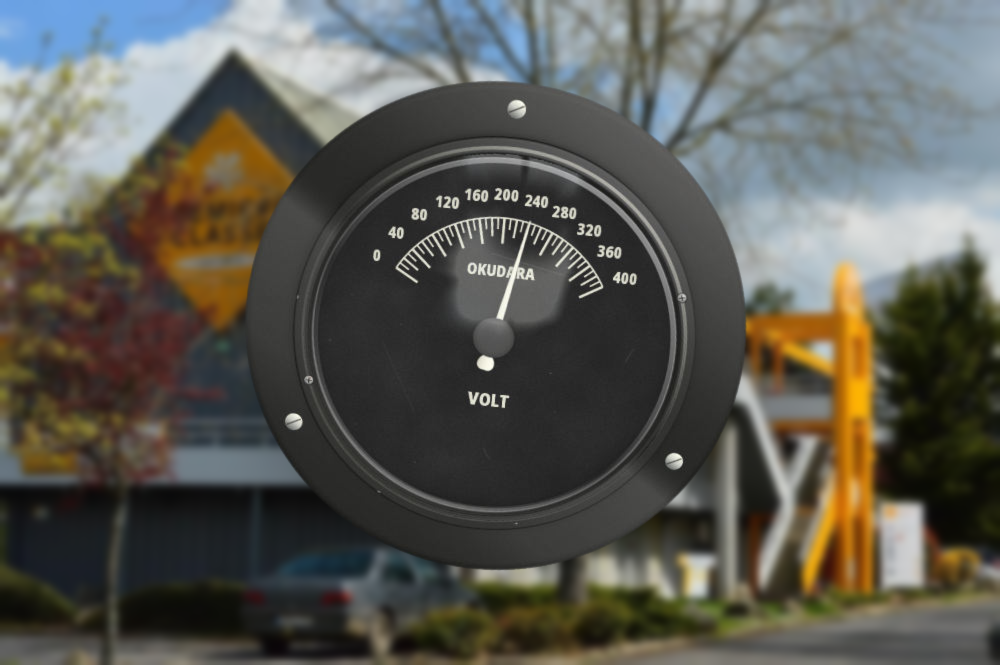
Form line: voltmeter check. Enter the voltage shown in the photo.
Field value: 240 V
